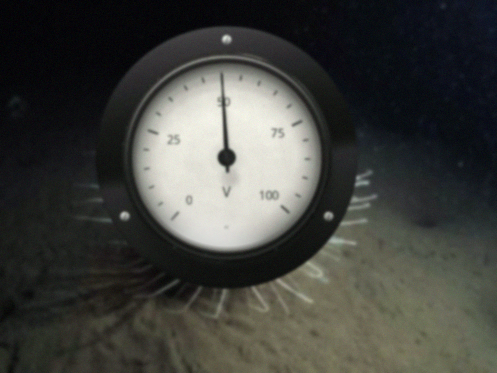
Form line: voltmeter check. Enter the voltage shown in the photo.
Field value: 50 V
